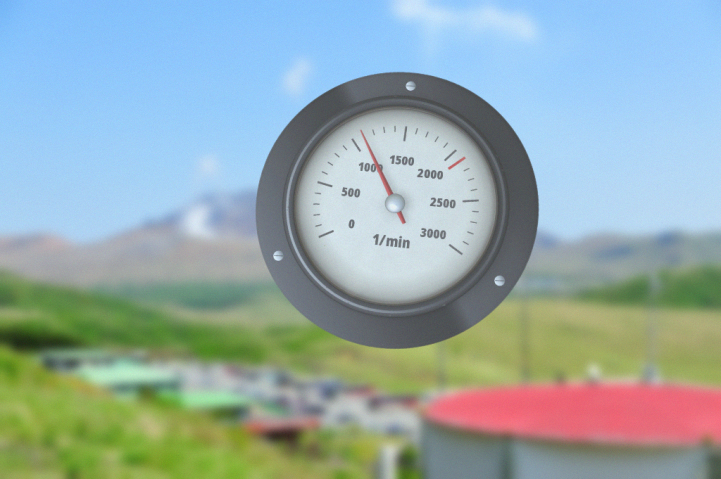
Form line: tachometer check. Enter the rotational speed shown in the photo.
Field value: 1100 rpm
